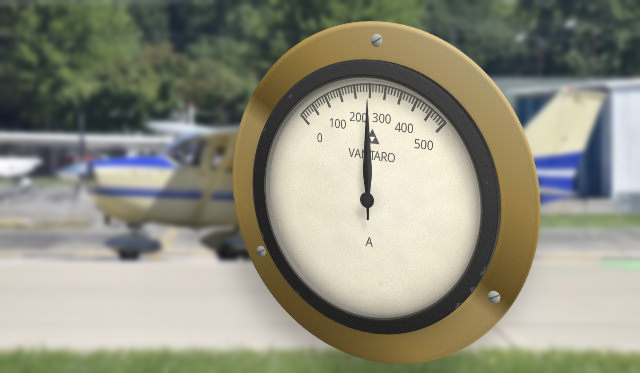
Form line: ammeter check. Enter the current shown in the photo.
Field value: 250 A
